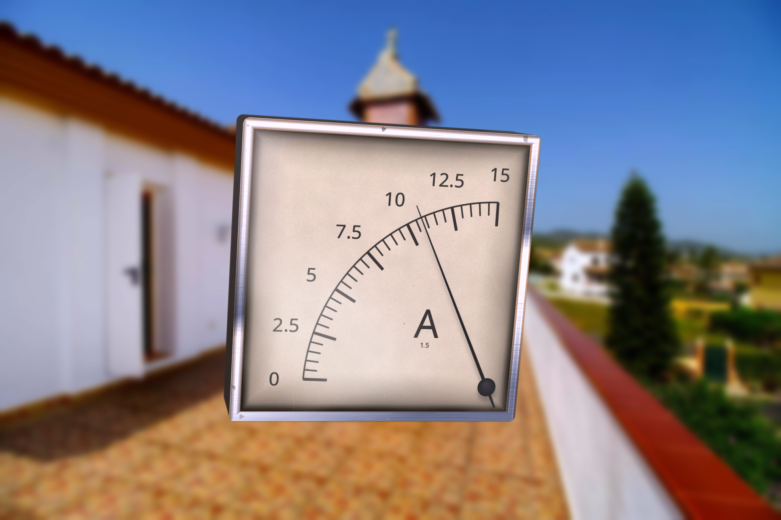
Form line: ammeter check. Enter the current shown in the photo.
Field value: 10.75 A
